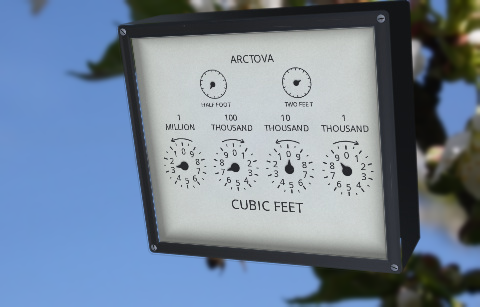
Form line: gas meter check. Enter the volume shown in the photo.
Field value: 269900 ft³
